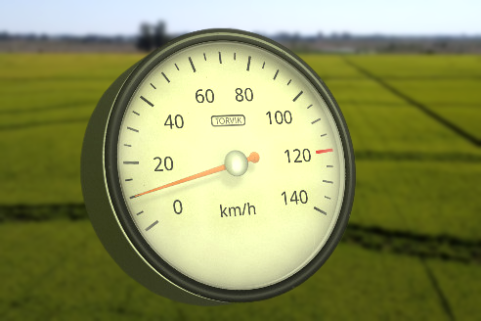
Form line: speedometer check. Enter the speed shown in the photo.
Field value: 10 km/h
